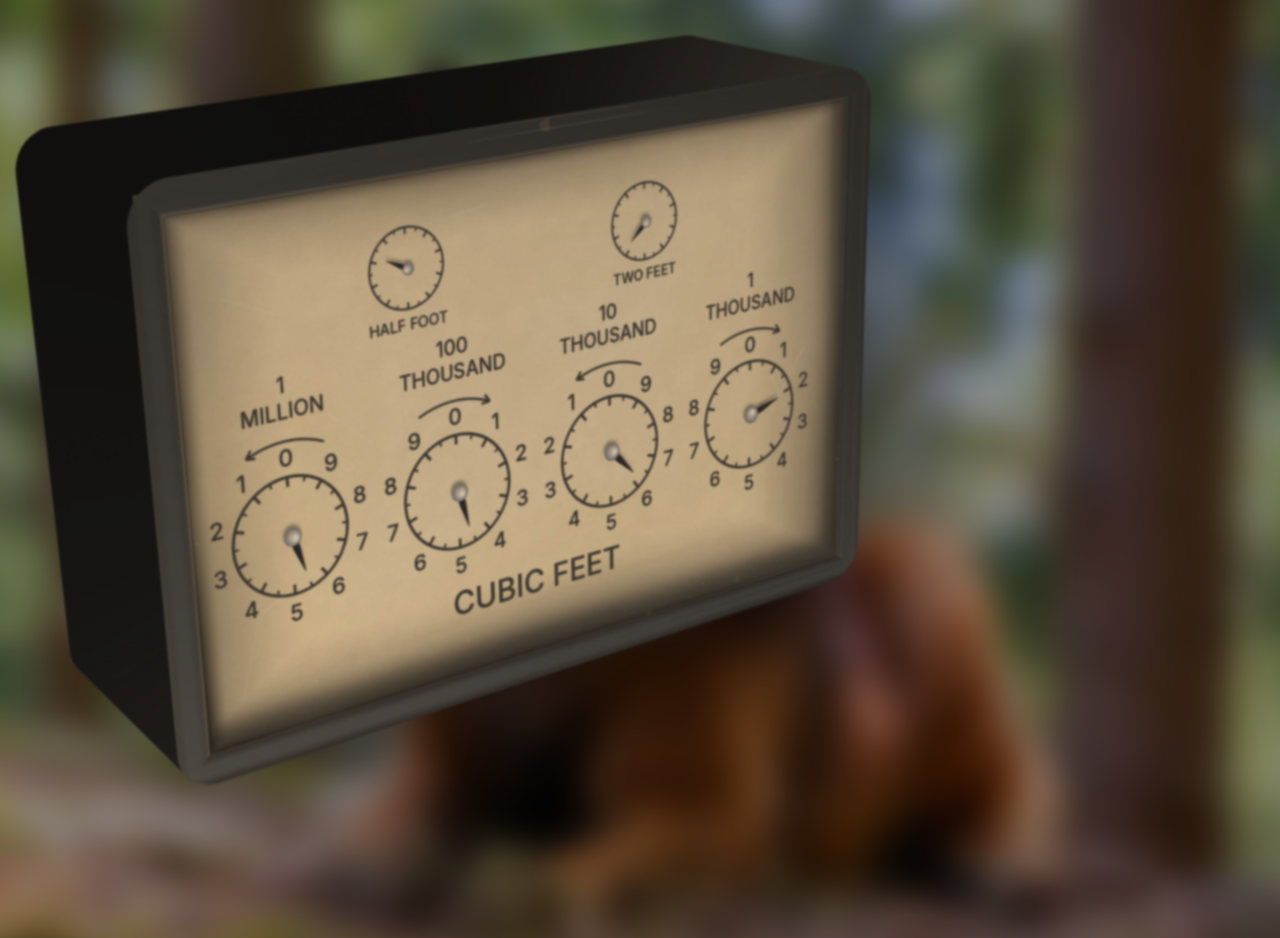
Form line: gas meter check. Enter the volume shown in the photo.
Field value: 546200 ft³
